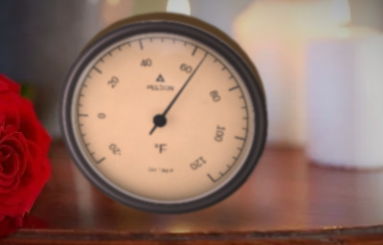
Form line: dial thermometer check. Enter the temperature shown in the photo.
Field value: 64 °F
